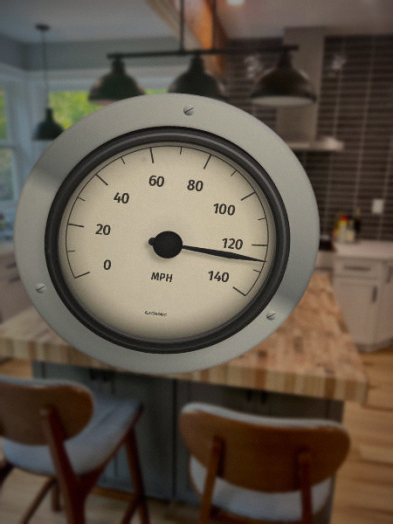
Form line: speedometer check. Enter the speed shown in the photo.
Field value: 125 mph
